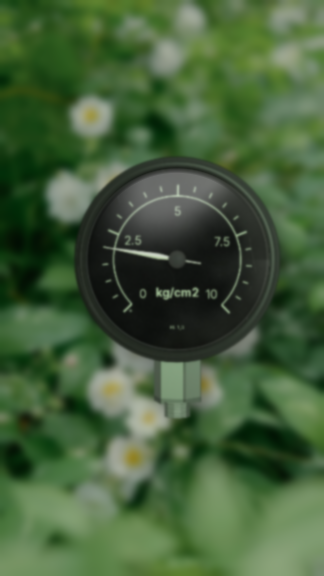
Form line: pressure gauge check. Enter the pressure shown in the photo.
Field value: 2 kg/cm²
